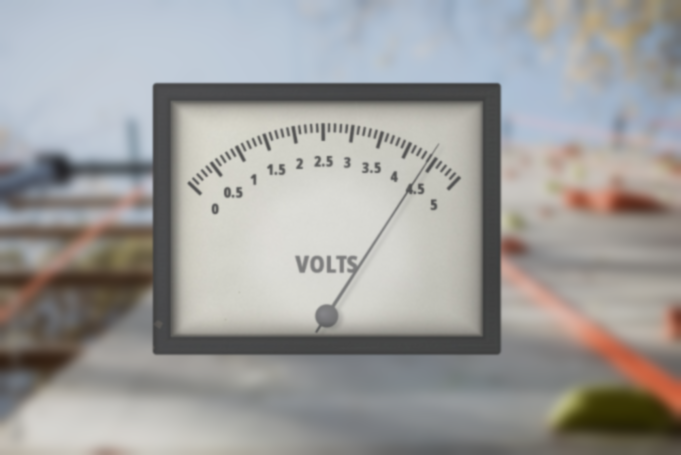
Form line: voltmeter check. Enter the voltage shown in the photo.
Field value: 4.4 V
